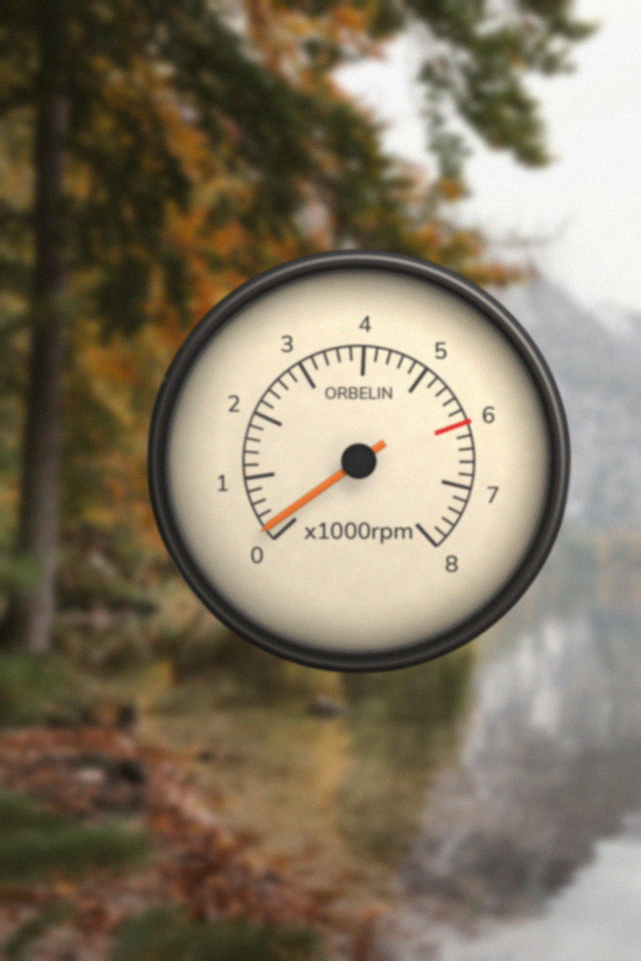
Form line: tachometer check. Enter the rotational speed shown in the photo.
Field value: 200 rpm
